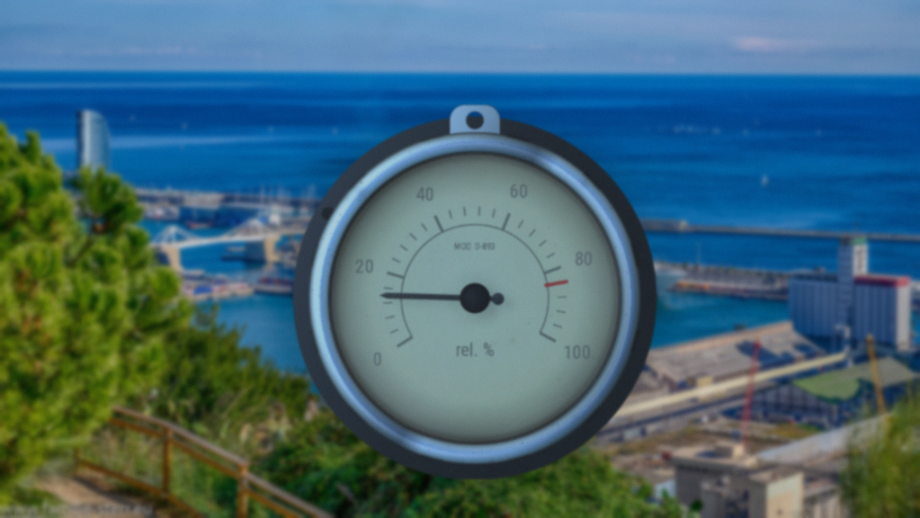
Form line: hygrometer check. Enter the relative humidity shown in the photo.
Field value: 14 %
